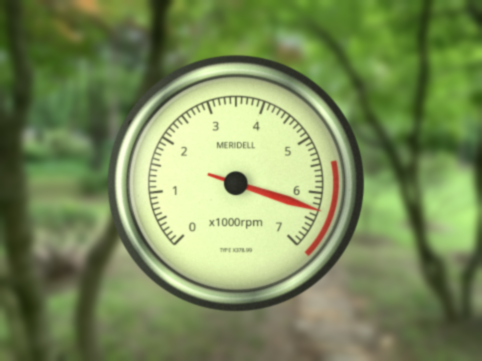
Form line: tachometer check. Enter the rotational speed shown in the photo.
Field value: 6300 rpm
